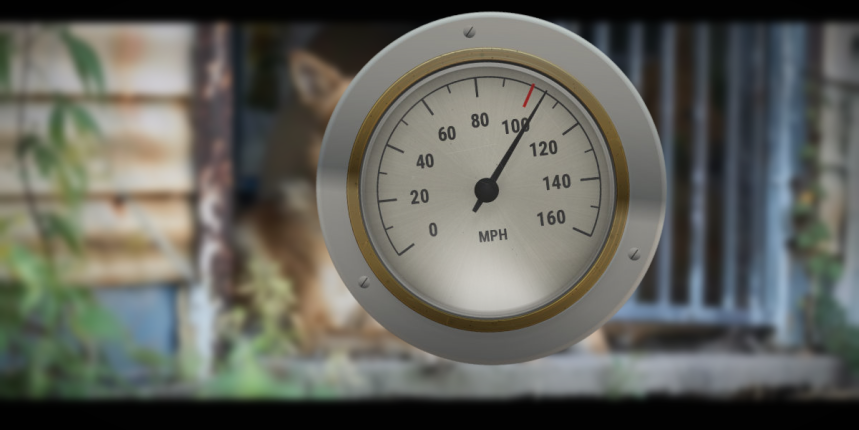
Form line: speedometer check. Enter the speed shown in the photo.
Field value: 105 mph
